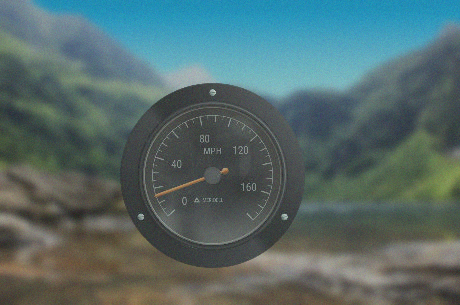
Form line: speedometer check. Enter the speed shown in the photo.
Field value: 15 mph
